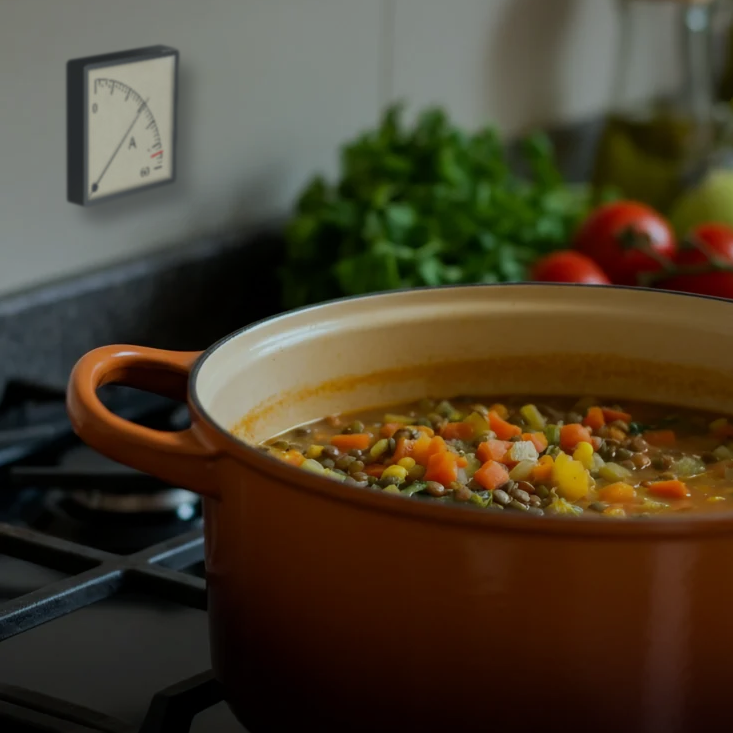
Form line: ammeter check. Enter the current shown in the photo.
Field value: 30 A
